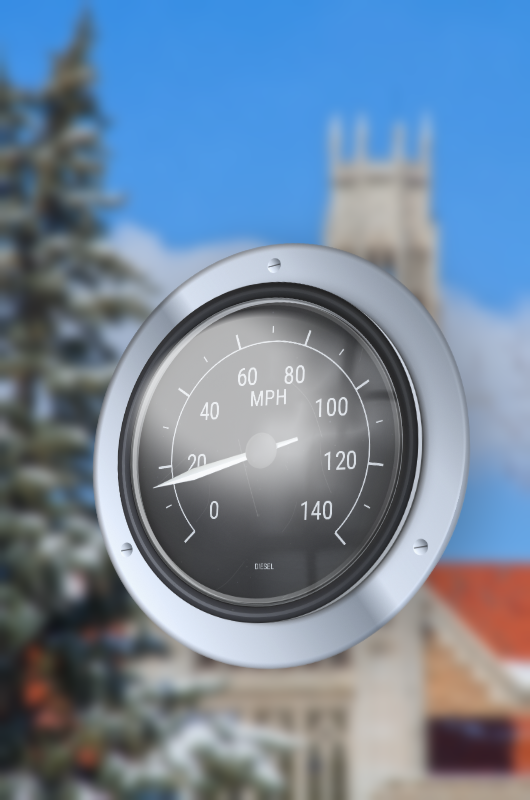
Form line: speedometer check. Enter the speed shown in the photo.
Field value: 15 mph
